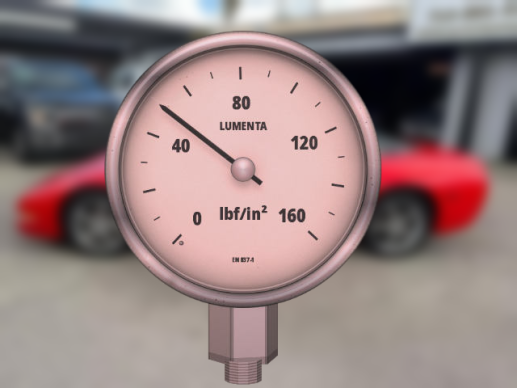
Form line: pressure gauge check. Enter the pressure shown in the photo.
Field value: 50 psi
